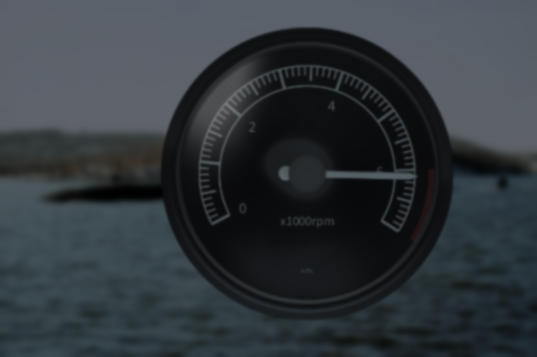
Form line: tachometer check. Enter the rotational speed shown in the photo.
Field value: 6100 rpm
